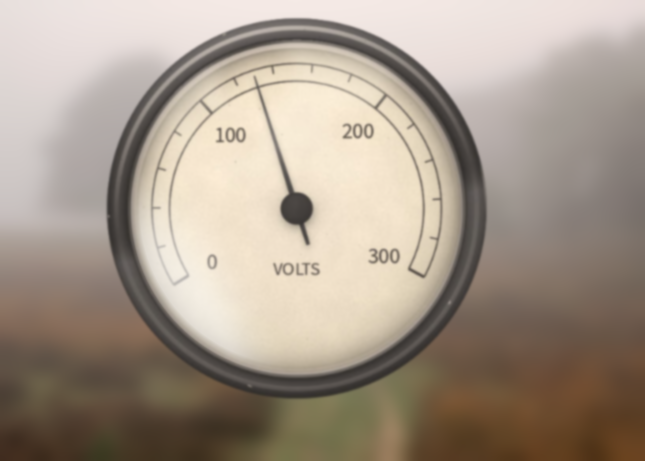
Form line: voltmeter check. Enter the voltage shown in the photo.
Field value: 130 V
